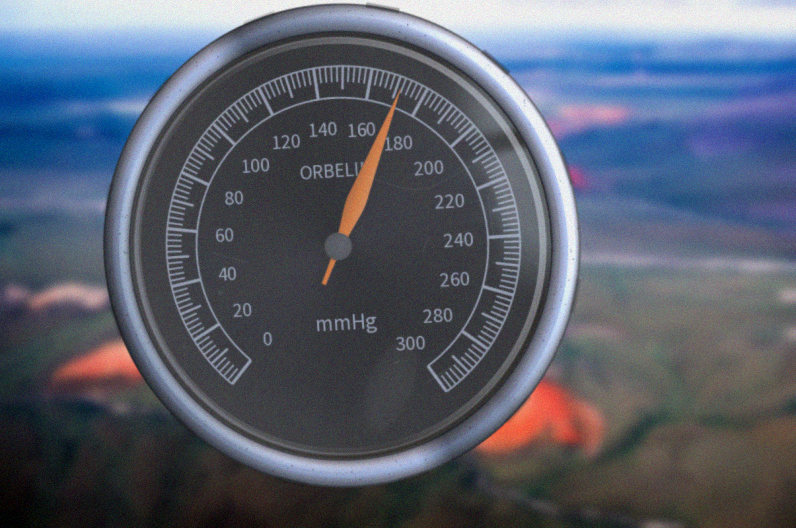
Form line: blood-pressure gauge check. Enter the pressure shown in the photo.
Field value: 172 mmHg
